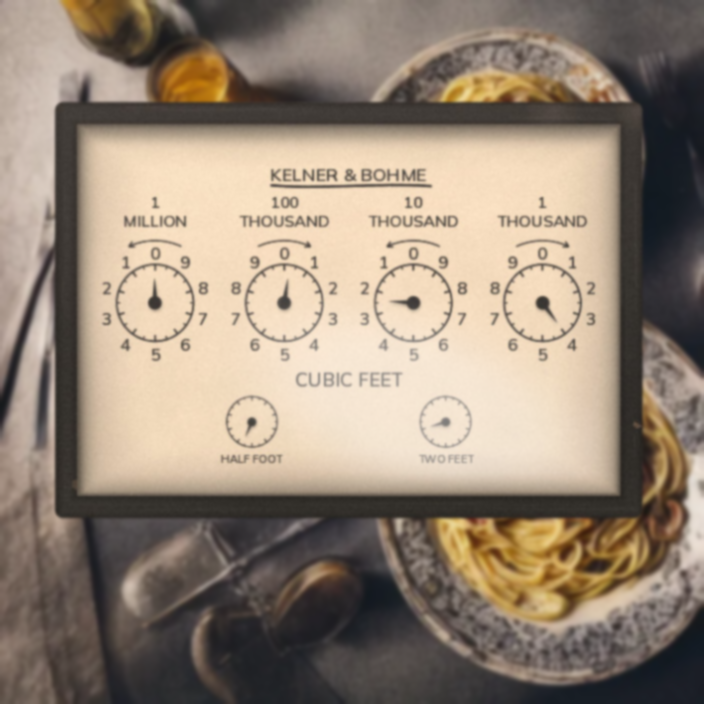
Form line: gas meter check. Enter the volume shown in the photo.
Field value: 2400 ft³
